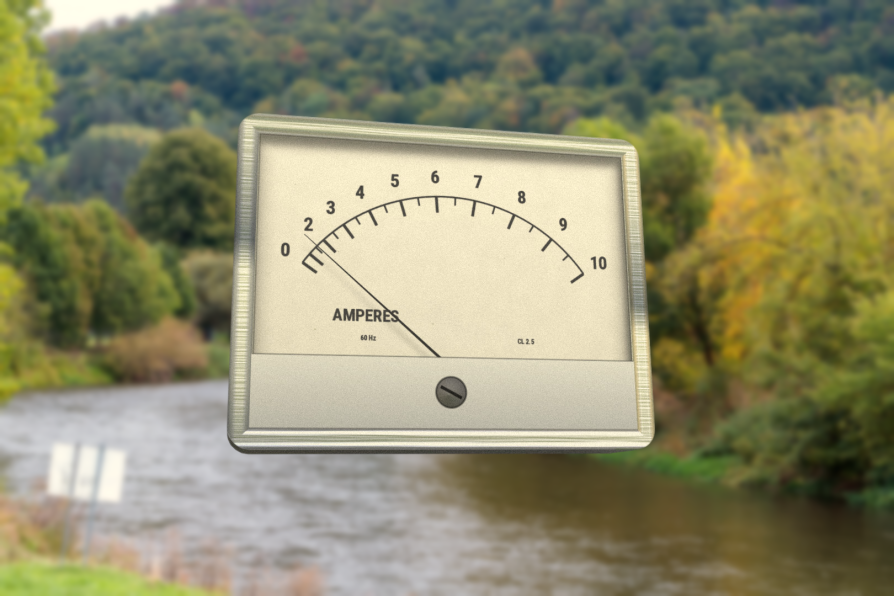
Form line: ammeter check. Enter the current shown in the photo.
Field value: 1.5 A
